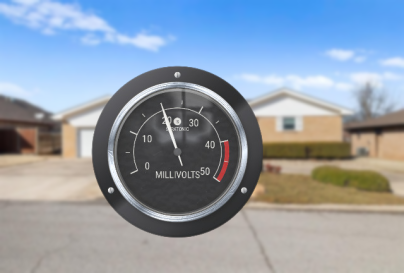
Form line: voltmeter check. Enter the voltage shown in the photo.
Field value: 20 mV
